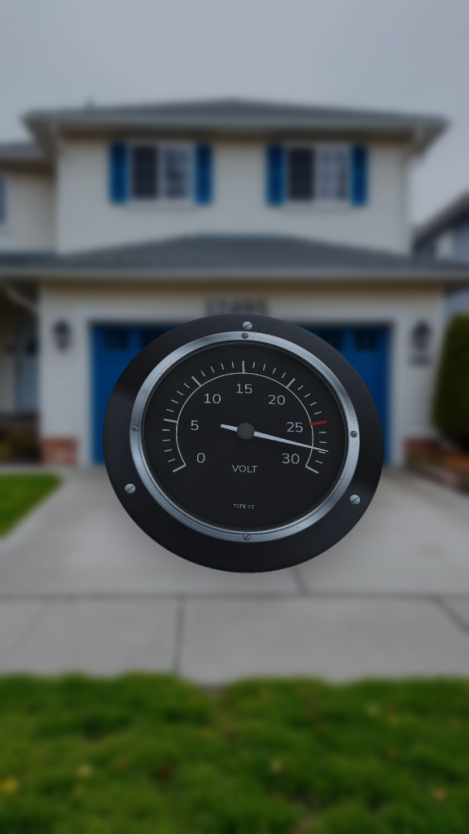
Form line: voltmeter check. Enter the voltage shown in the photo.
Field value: 28 V
